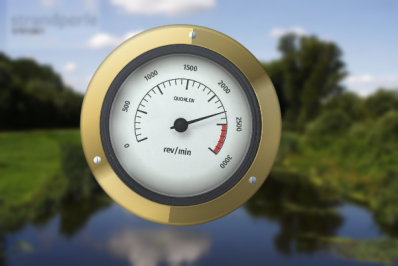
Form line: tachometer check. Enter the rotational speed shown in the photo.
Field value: 2300 rpm
